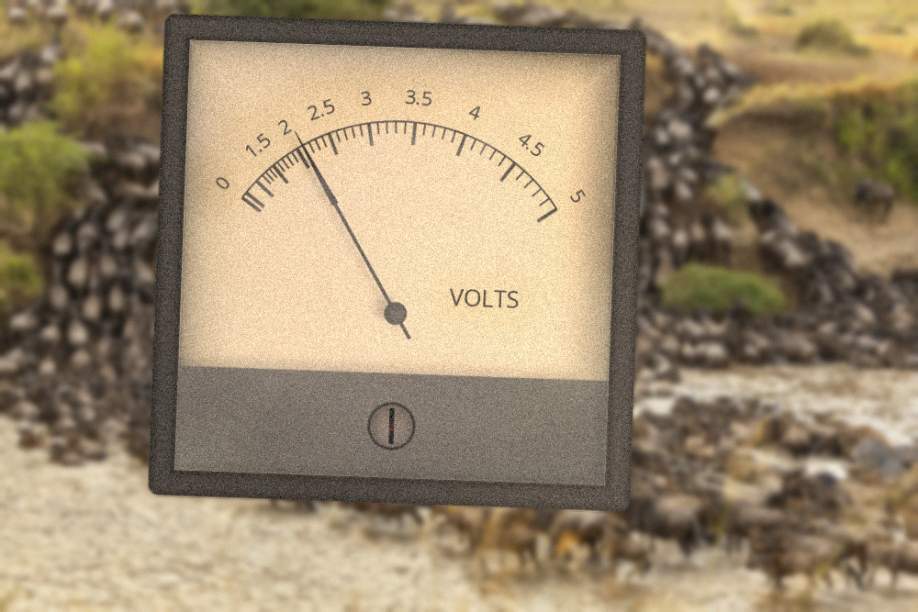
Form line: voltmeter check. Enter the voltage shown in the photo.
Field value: 2.1 V
